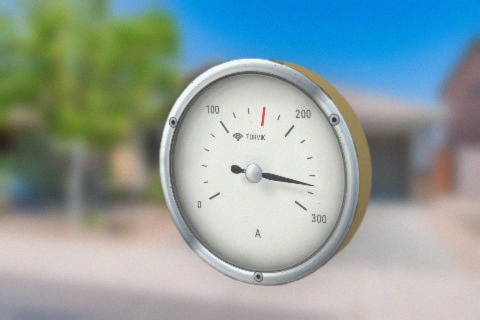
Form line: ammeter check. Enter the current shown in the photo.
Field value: 270 A
